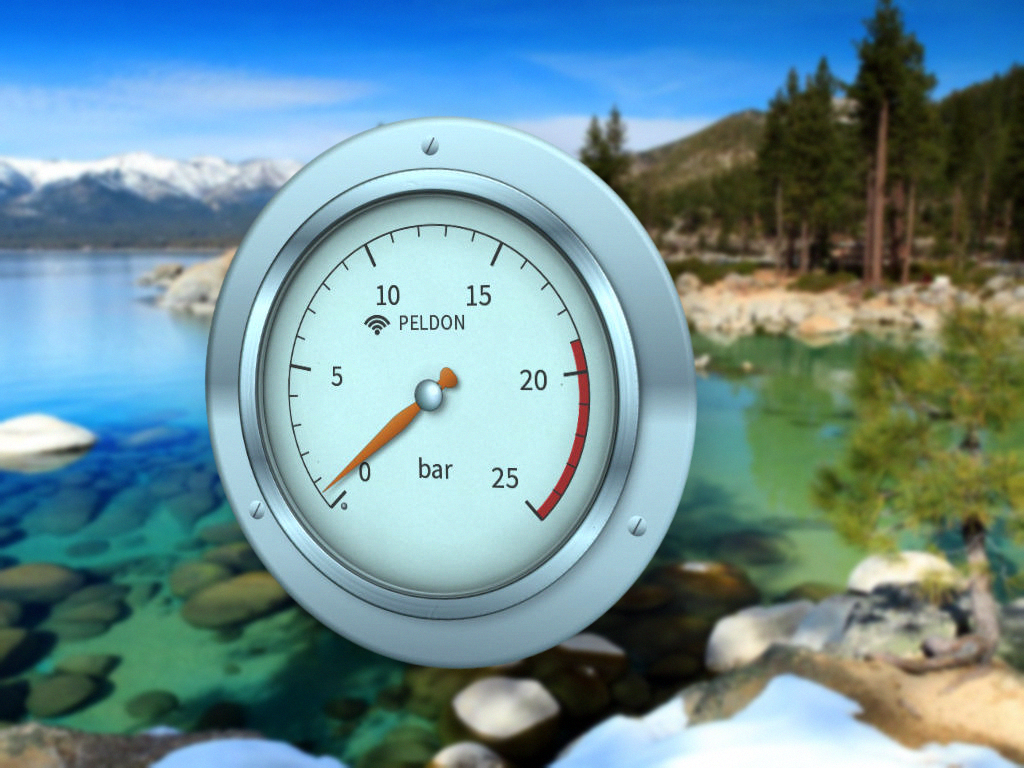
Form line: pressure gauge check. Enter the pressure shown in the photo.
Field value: 0.5 bar
